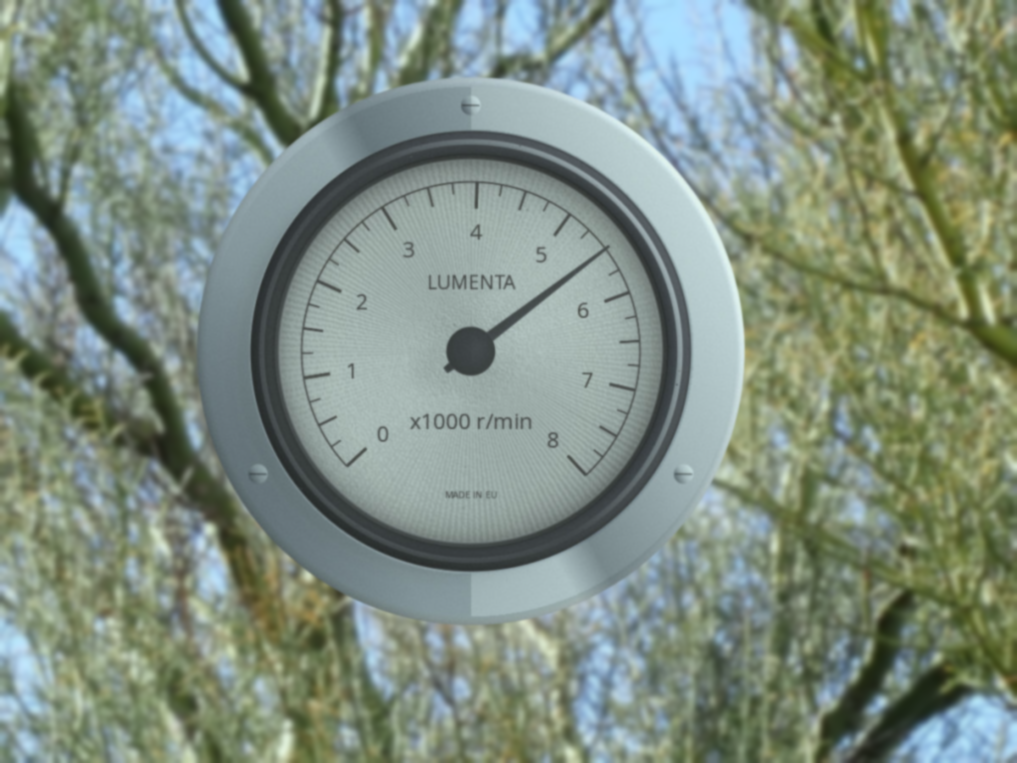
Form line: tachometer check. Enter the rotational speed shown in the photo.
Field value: 5500 rpm
